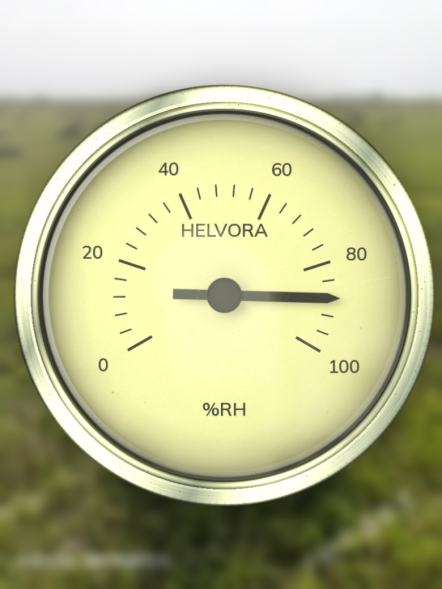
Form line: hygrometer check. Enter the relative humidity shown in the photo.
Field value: 88 %
